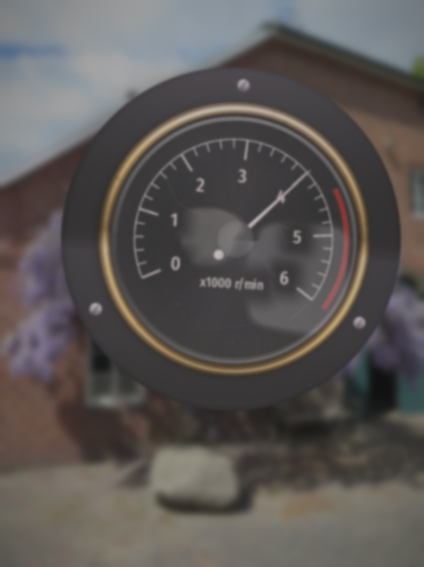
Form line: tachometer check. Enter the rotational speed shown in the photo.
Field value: 4000 rpm
